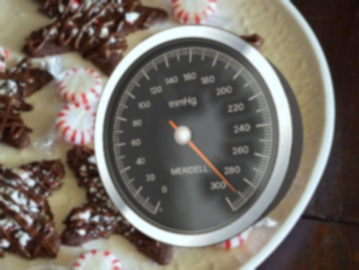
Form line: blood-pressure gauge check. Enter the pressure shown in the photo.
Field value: 290 mmHg
